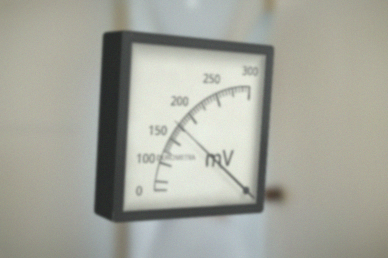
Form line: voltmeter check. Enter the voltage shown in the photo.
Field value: 175 mV
